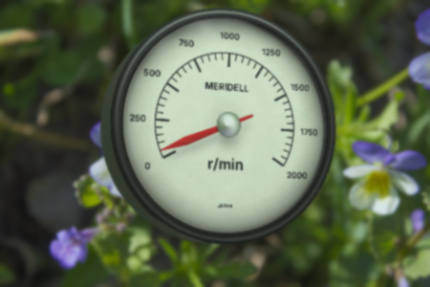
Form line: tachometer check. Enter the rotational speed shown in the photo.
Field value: 50 rpm
